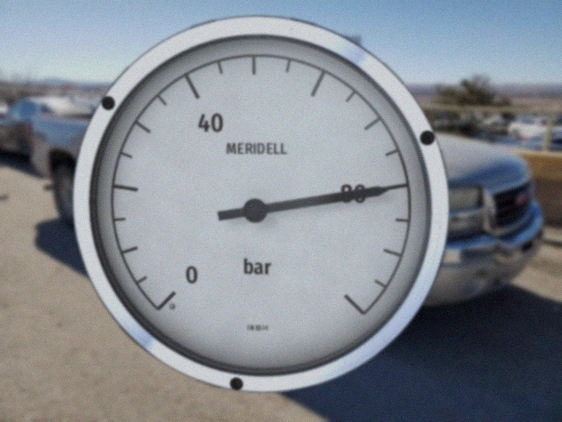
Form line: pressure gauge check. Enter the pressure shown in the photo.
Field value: 80 bar
